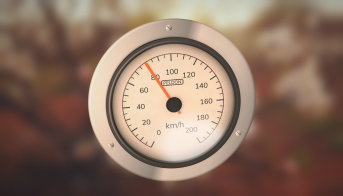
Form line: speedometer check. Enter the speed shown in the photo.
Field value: 80 km/h
